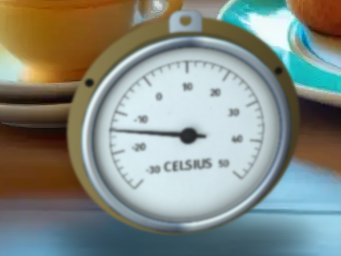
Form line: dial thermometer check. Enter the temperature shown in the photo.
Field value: -14 °C
